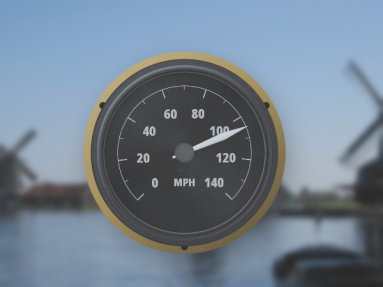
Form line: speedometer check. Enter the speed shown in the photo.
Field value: 105 mph
